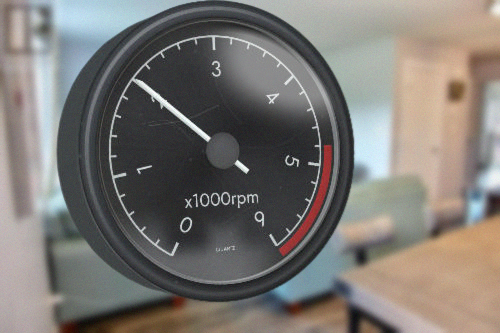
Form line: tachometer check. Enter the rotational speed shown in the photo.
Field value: 2000 rpm
